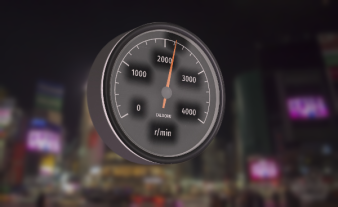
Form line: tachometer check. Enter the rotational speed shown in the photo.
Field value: 2200 rpm
